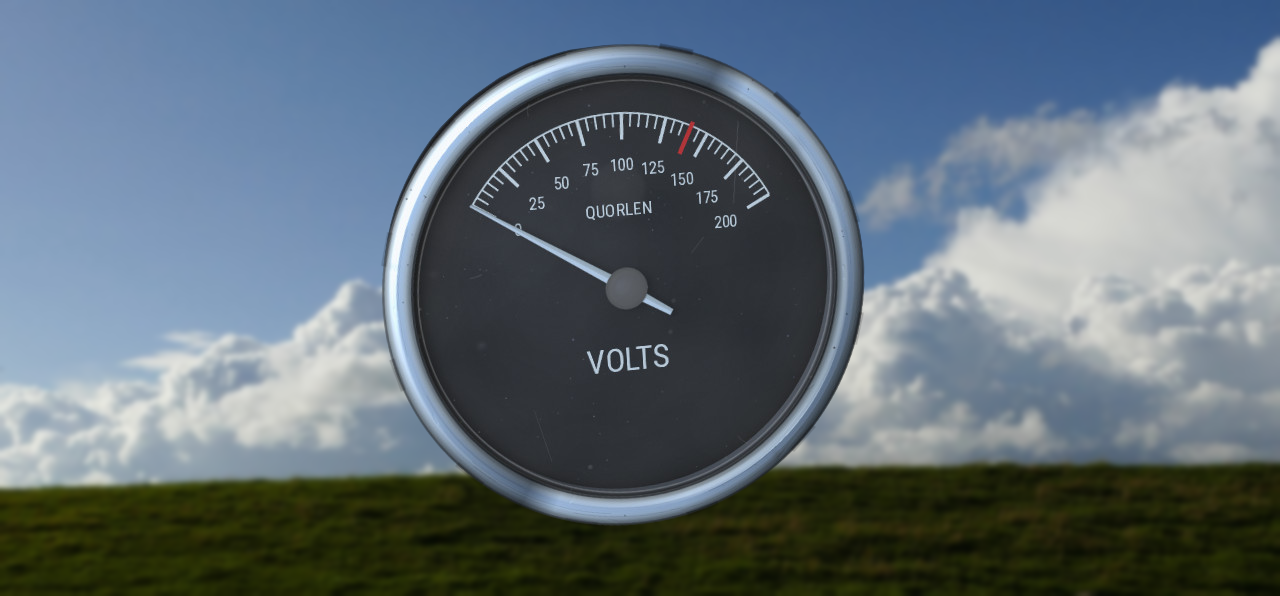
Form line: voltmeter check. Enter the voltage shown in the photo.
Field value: 0 V
